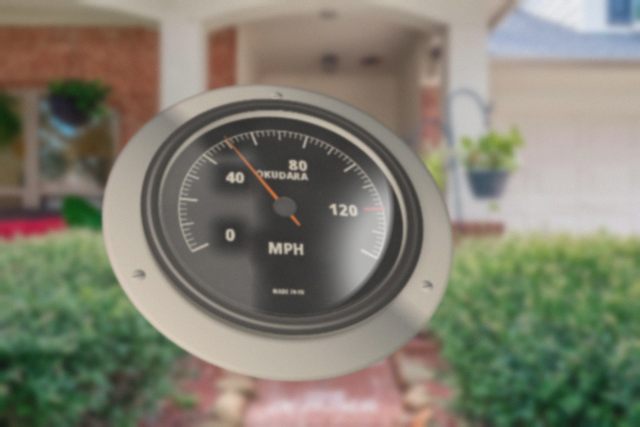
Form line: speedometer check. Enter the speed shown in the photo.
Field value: 50 mph
